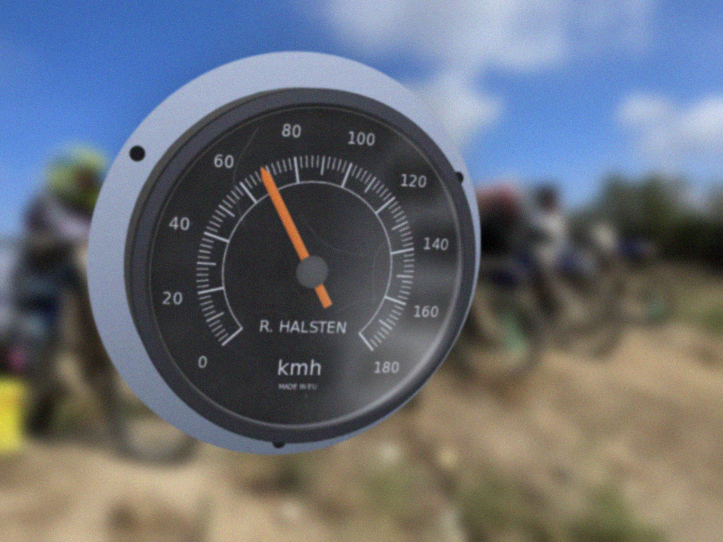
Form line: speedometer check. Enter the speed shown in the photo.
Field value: 68 km/h
